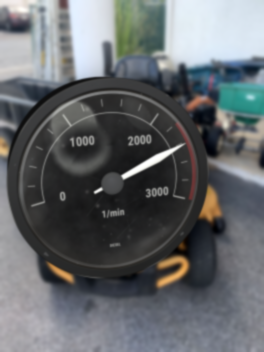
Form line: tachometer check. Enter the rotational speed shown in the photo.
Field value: 2400 rpm
